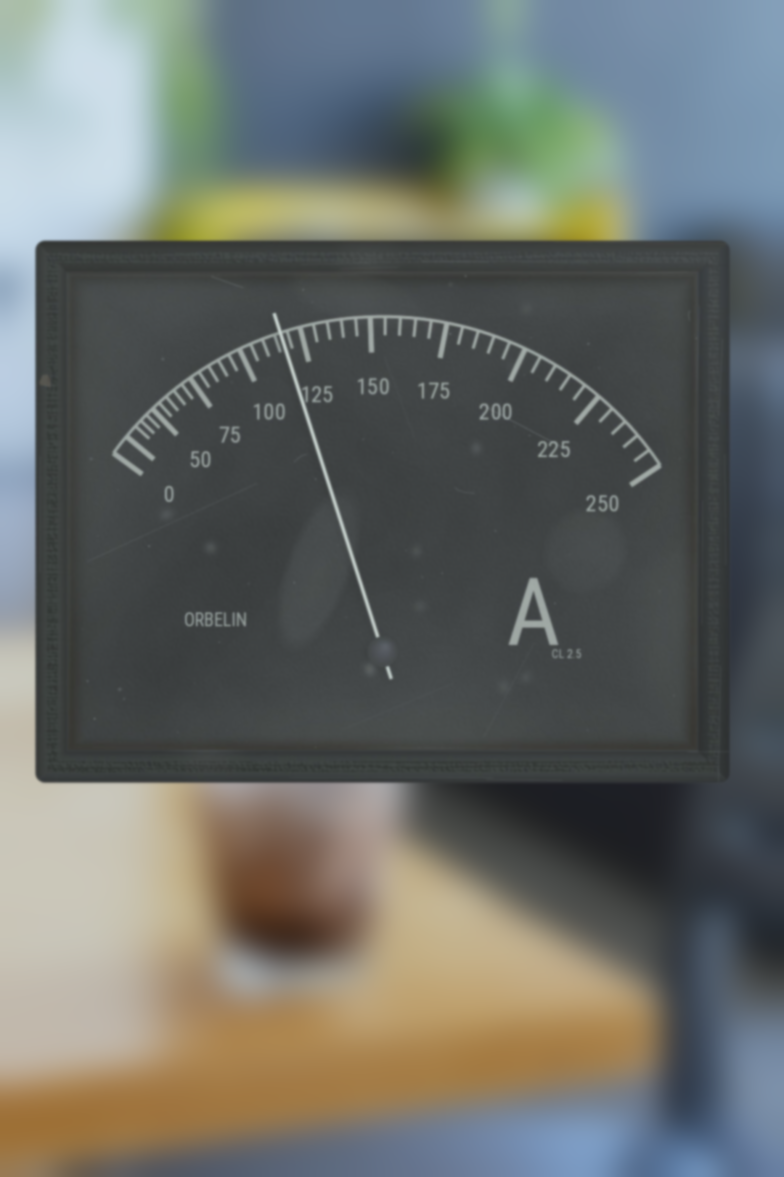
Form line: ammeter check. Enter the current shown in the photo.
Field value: 117.5 A
